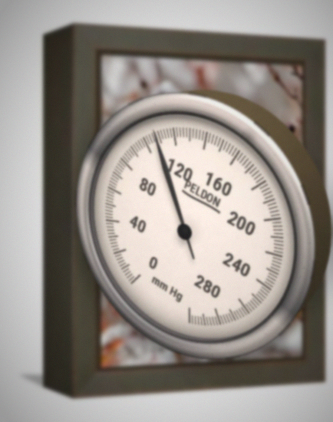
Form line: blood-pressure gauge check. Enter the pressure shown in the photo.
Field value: 110 mmHg
